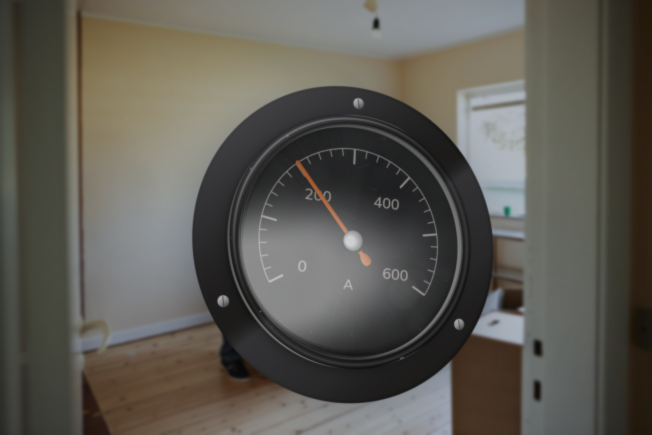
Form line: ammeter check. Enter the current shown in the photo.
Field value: 200 A
